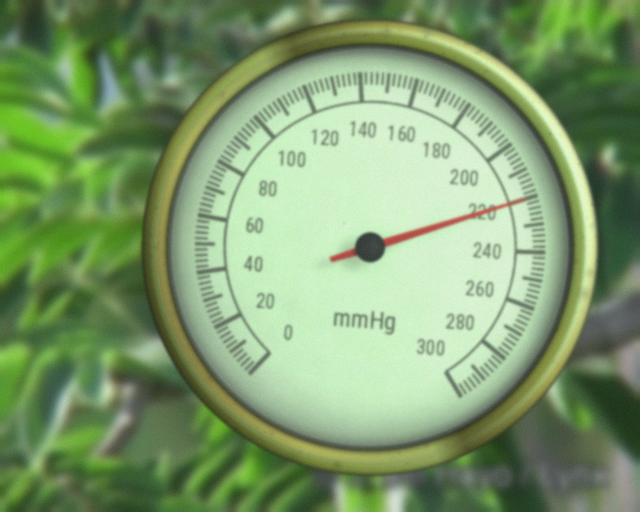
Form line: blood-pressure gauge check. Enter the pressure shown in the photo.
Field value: 220 mmHg
